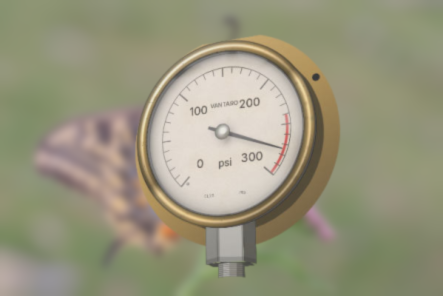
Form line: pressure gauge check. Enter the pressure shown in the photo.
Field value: 275 psi
